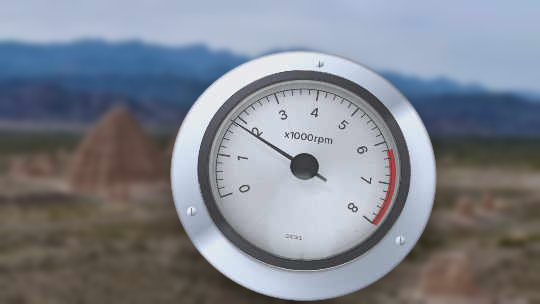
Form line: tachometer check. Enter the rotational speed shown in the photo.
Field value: 1800 rpm
